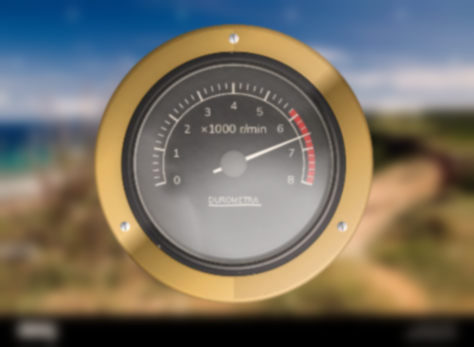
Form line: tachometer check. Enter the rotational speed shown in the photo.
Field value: 6600 rpm
